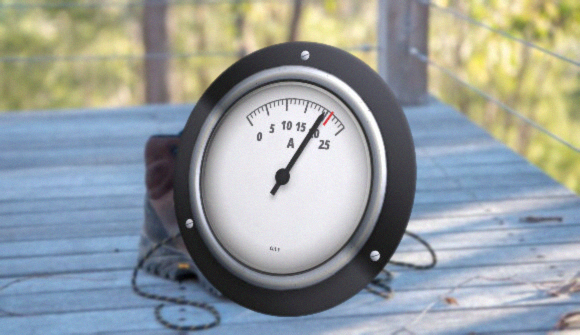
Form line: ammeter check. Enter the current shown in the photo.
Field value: 20 A
